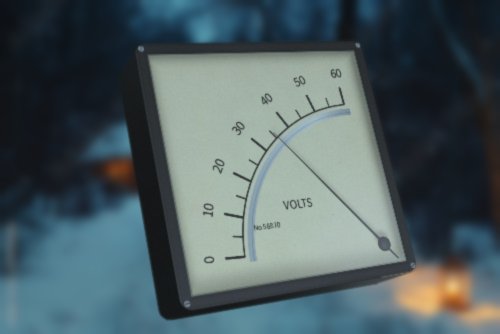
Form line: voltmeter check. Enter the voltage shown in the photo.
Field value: 35 V
